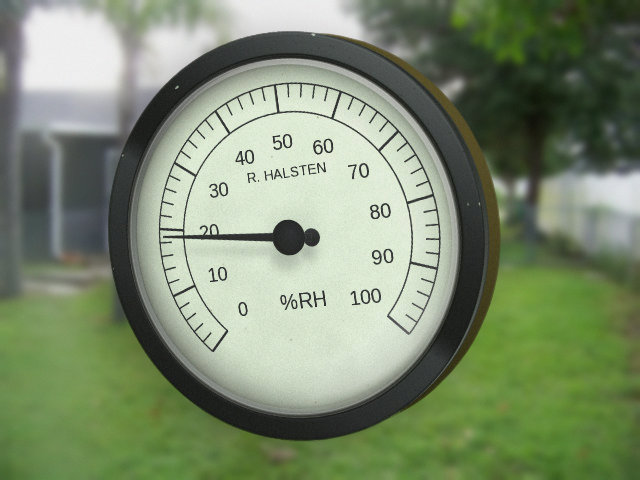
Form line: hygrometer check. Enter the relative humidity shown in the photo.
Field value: 19 %
